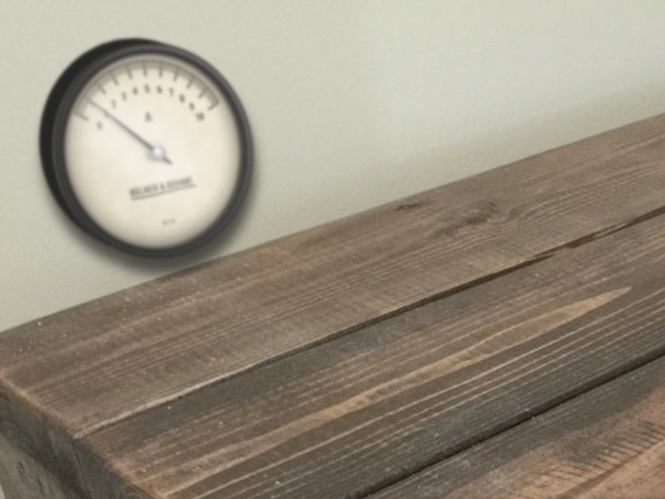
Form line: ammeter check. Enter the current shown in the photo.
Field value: 1 A
